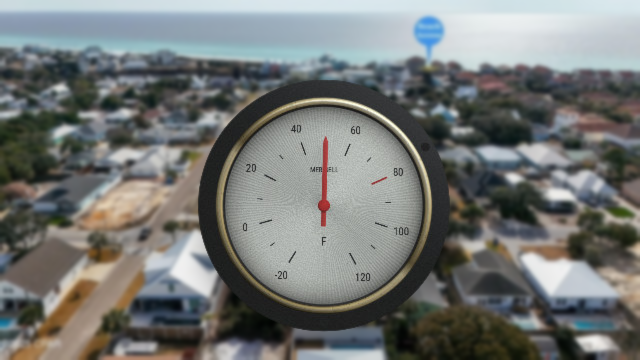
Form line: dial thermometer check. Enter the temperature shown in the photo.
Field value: 50 °F
